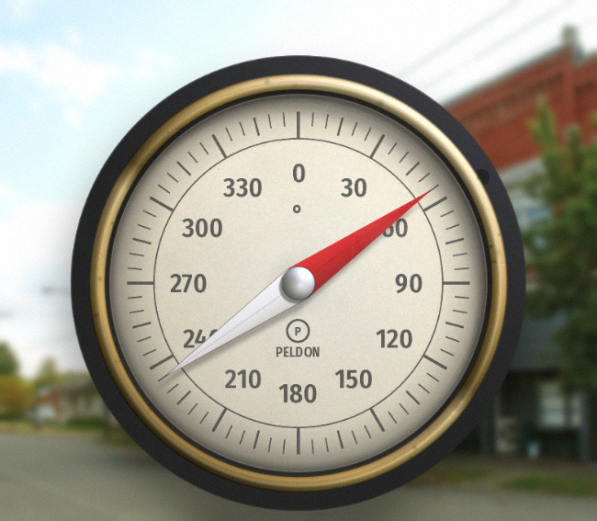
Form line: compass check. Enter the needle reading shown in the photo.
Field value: 55 °
